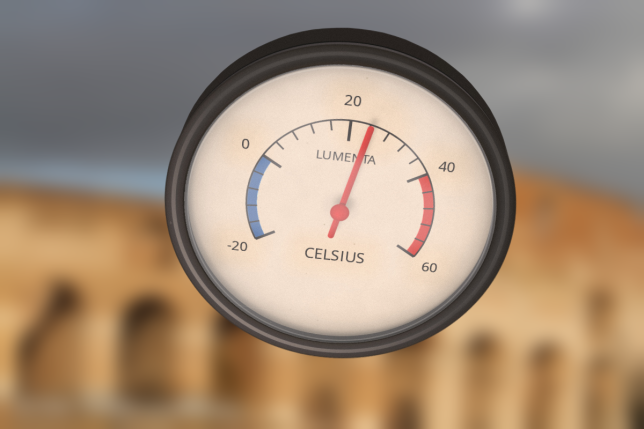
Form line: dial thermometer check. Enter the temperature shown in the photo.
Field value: 24 °C
